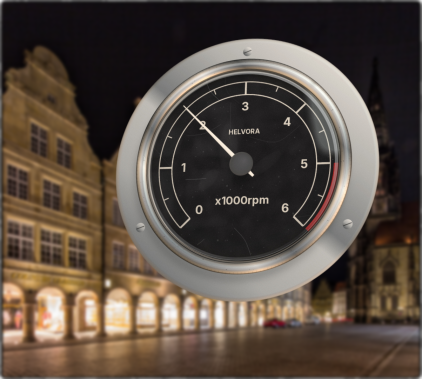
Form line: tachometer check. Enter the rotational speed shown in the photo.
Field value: 2000 rpm
